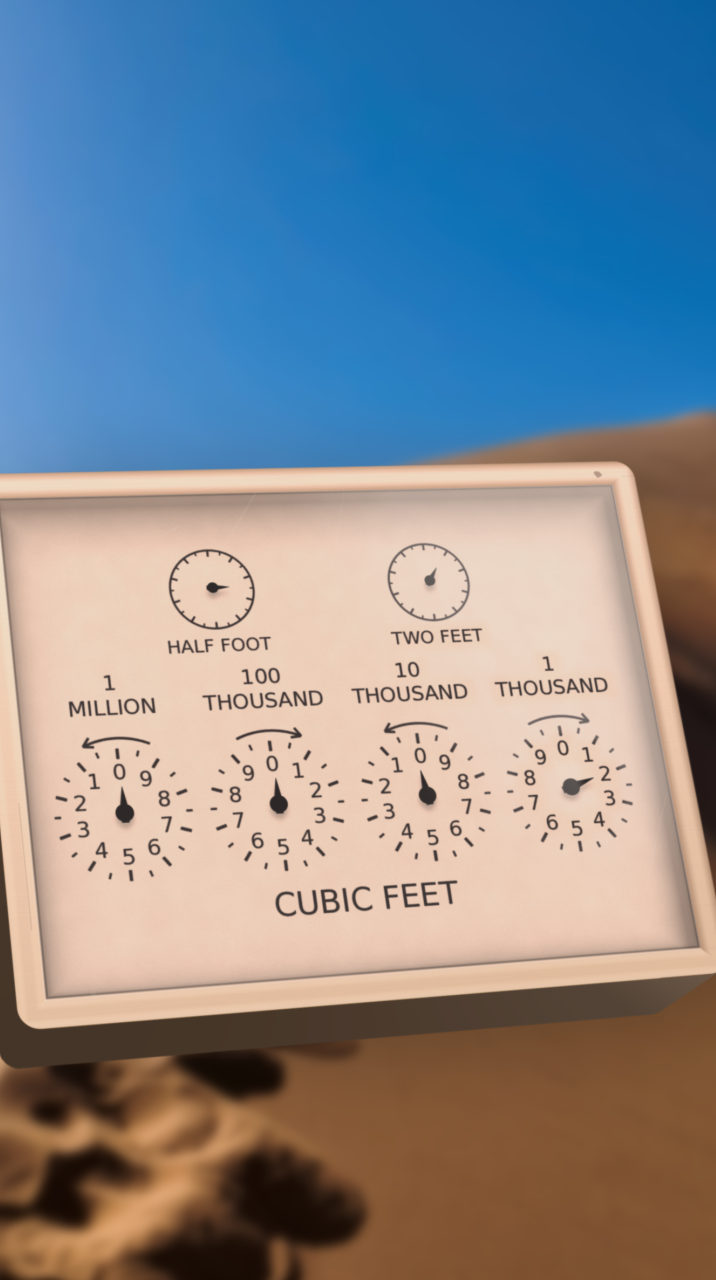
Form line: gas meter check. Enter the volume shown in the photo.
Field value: 200 ft³
